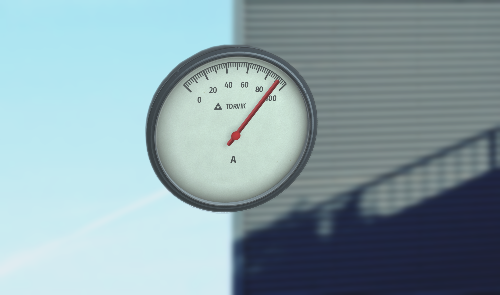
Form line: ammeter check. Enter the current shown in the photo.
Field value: 90 A
